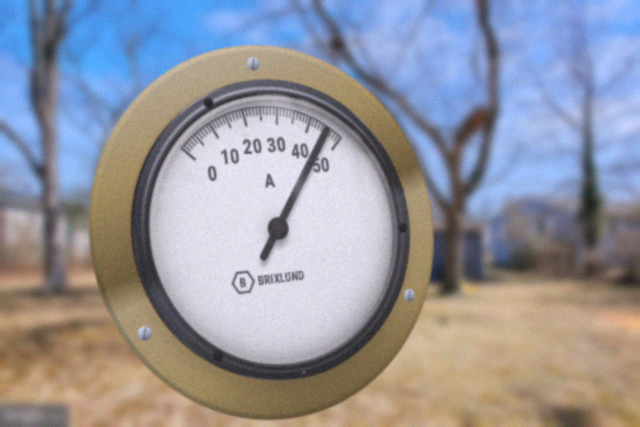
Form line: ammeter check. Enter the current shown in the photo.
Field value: 45 A
